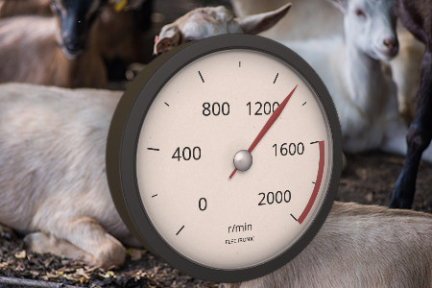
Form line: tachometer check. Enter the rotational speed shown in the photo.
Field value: 1300 rpm
